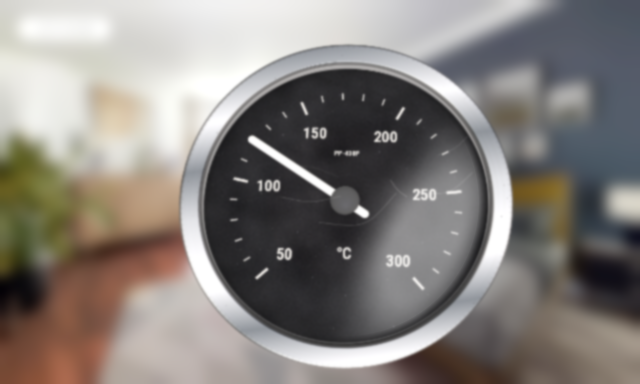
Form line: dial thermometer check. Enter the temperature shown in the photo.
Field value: 120 °C
